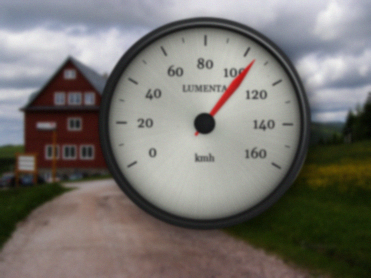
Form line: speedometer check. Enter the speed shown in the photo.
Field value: 105 km/h
